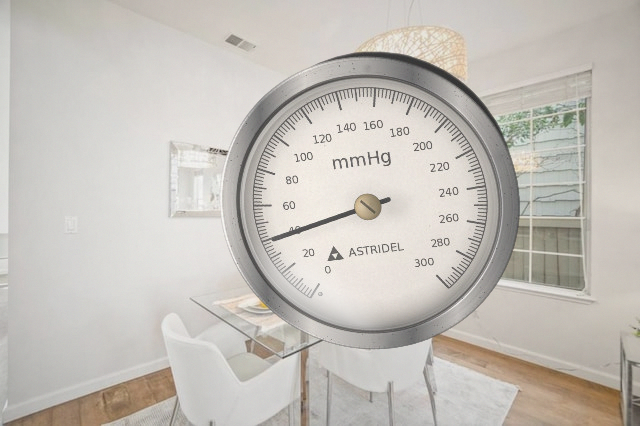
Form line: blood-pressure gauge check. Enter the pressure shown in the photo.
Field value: 40 mmHg
